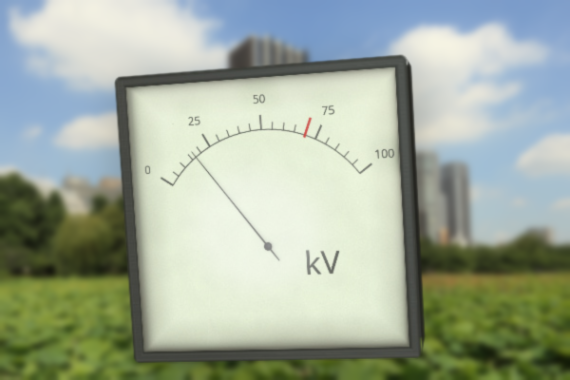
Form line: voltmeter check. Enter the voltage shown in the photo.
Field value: 17.5 kV
